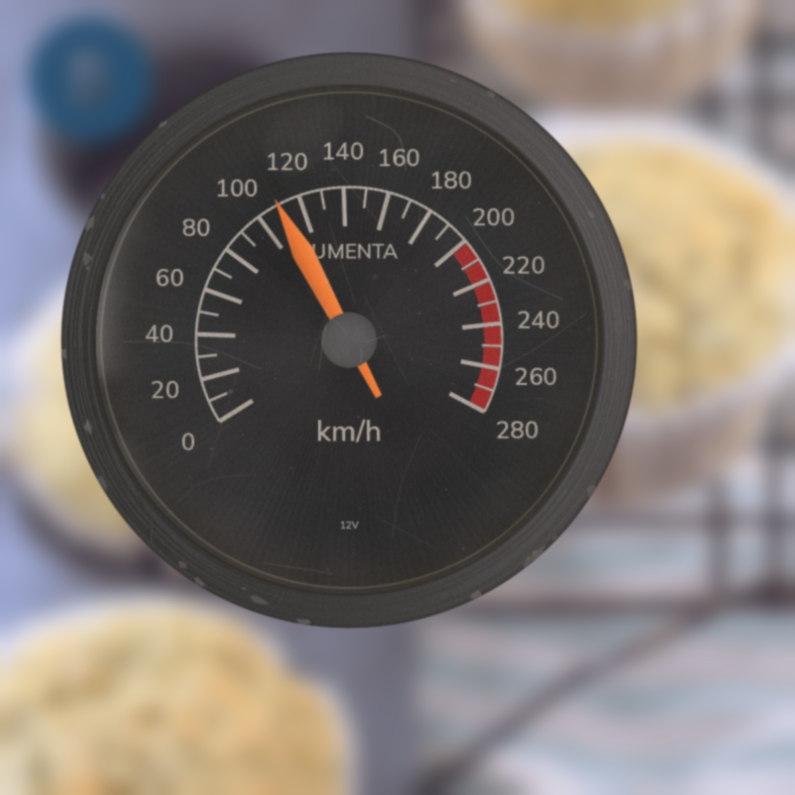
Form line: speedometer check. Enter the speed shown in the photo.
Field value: 110 km/h
